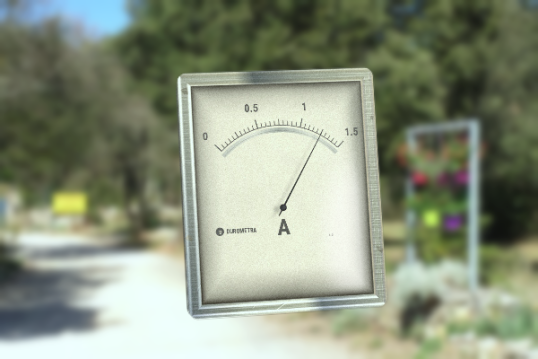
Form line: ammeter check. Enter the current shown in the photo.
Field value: 1.25 A
